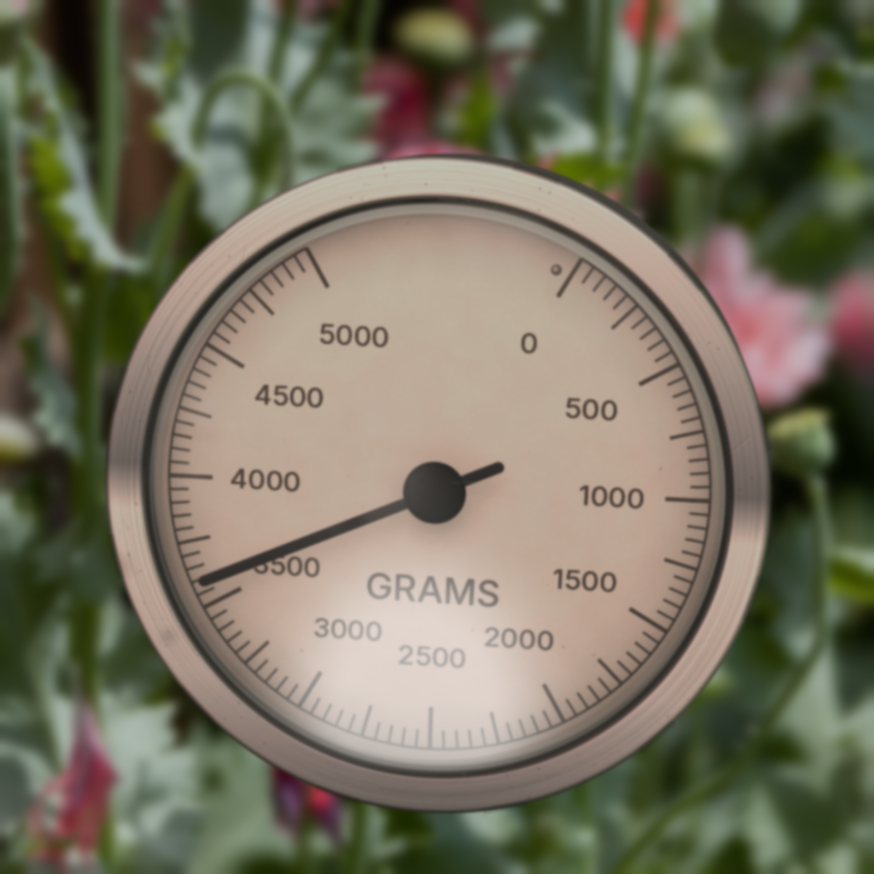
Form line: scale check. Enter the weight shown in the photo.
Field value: 3600 g
